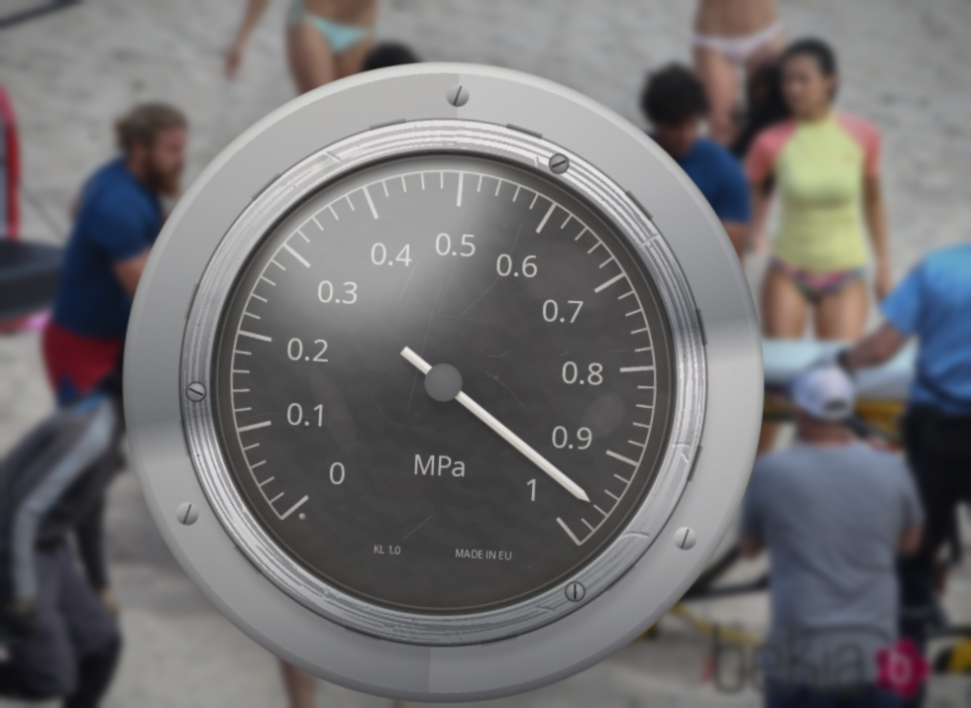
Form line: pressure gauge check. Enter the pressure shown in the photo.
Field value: 0.96 MPa
